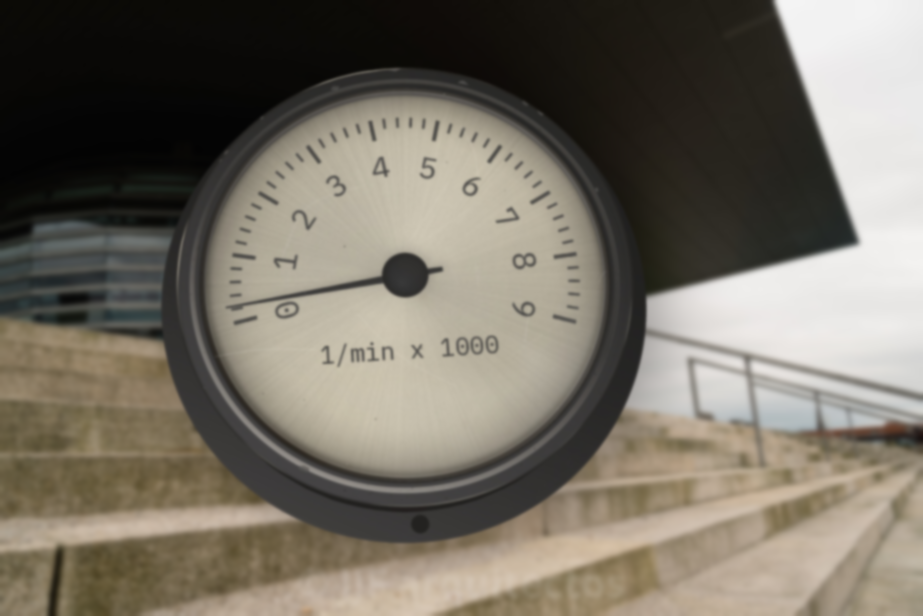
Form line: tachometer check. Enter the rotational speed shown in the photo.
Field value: 200 rpm
